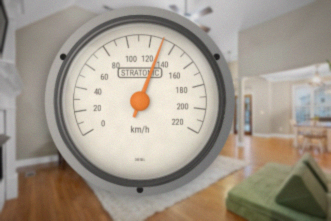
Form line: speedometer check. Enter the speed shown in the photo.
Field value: 130 km/h
